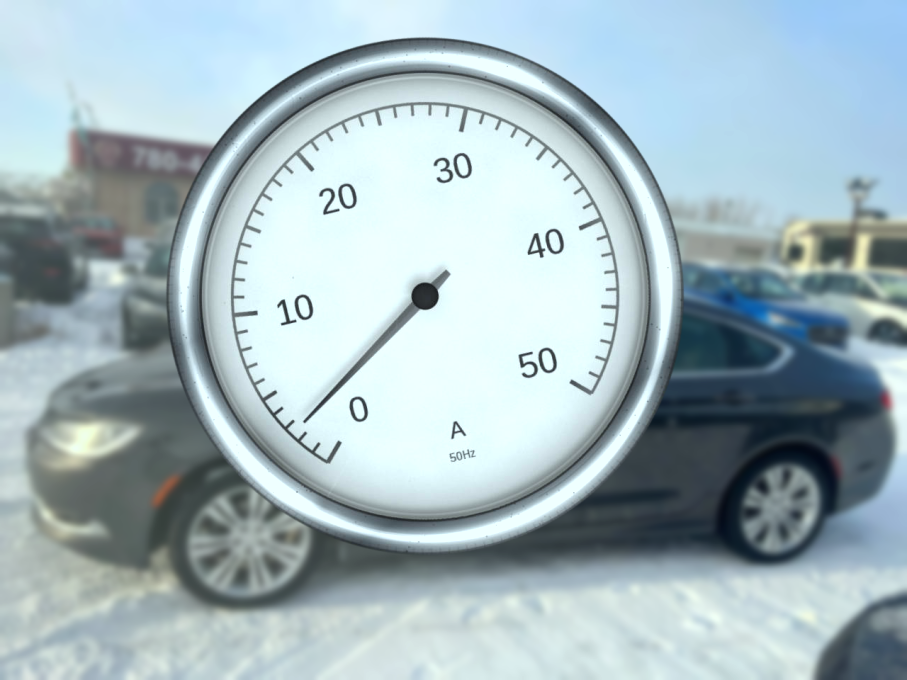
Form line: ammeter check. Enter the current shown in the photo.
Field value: 2.5 A
